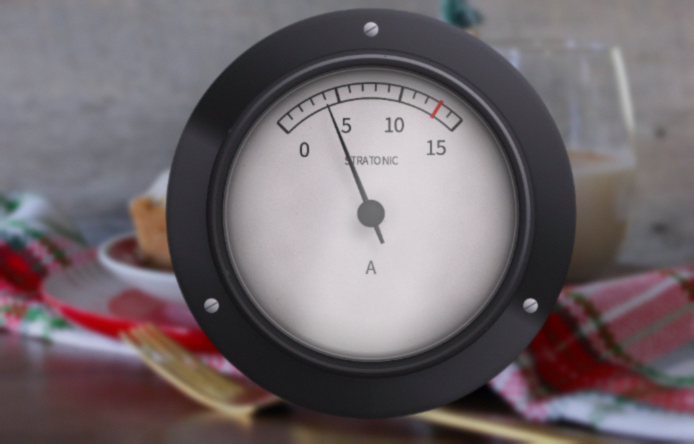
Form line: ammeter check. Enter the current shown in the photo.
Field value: 4 A
